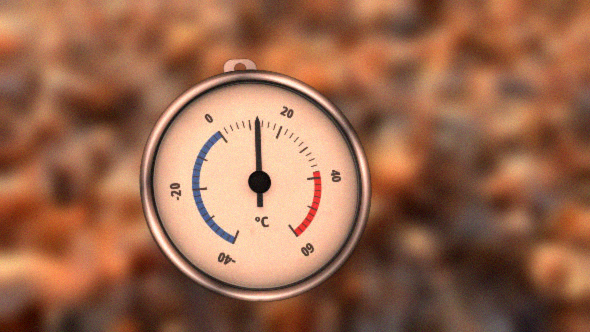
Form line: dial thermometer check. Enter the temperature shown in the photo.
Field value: 12 °C
